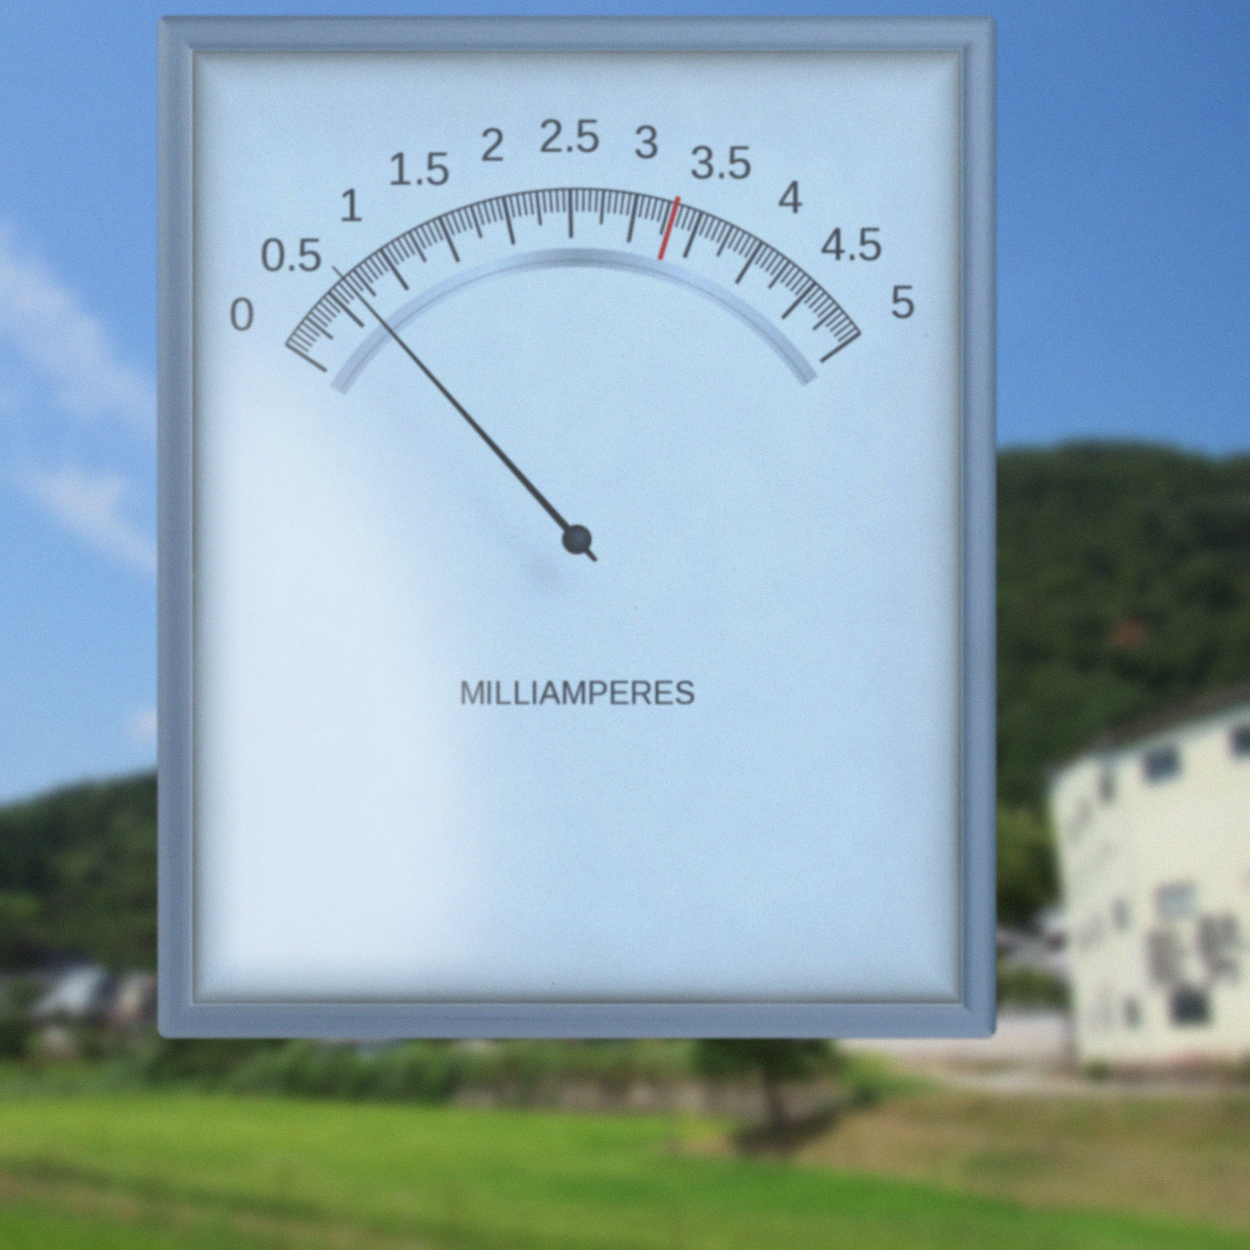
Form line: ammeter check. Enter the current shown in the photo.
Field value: 0.65 mA
